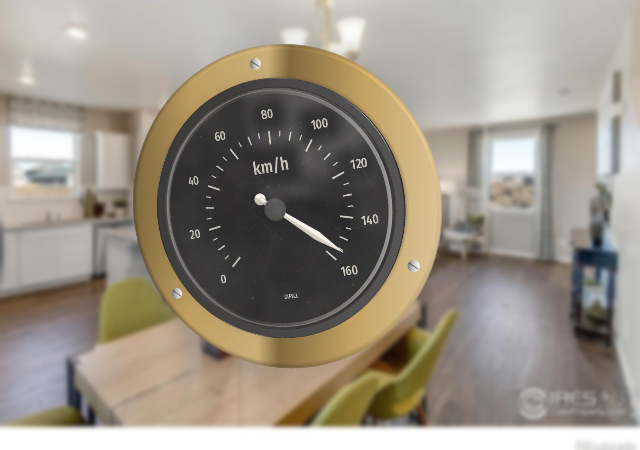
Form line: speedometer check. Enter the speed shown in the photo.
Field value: 155 km/h
